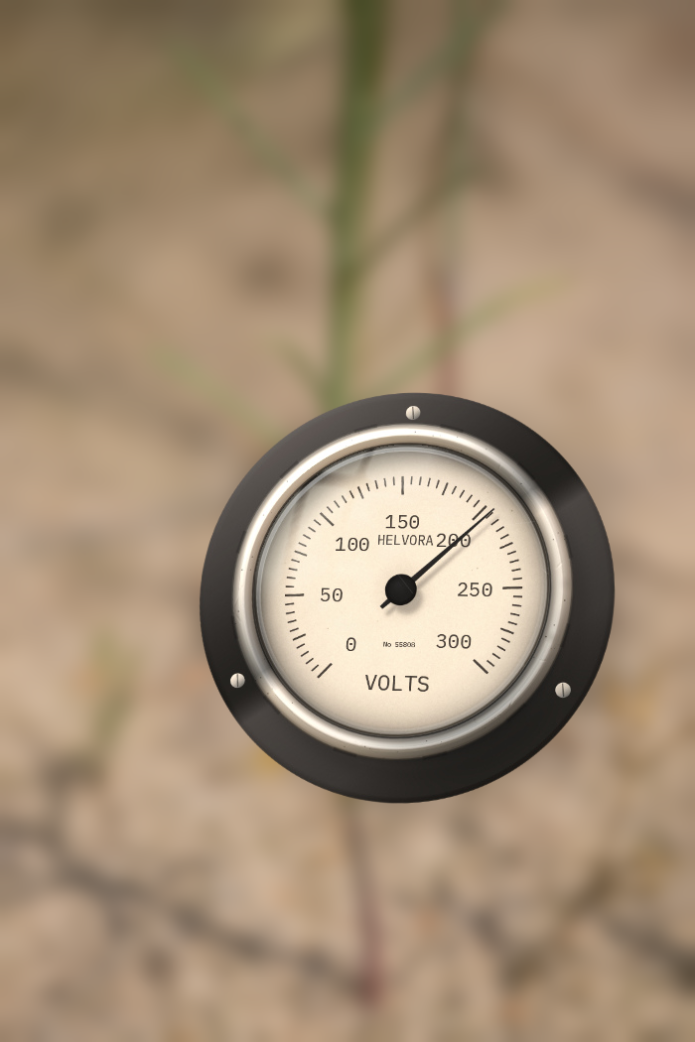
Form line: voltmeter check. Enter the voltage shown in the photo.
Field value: 205 V
